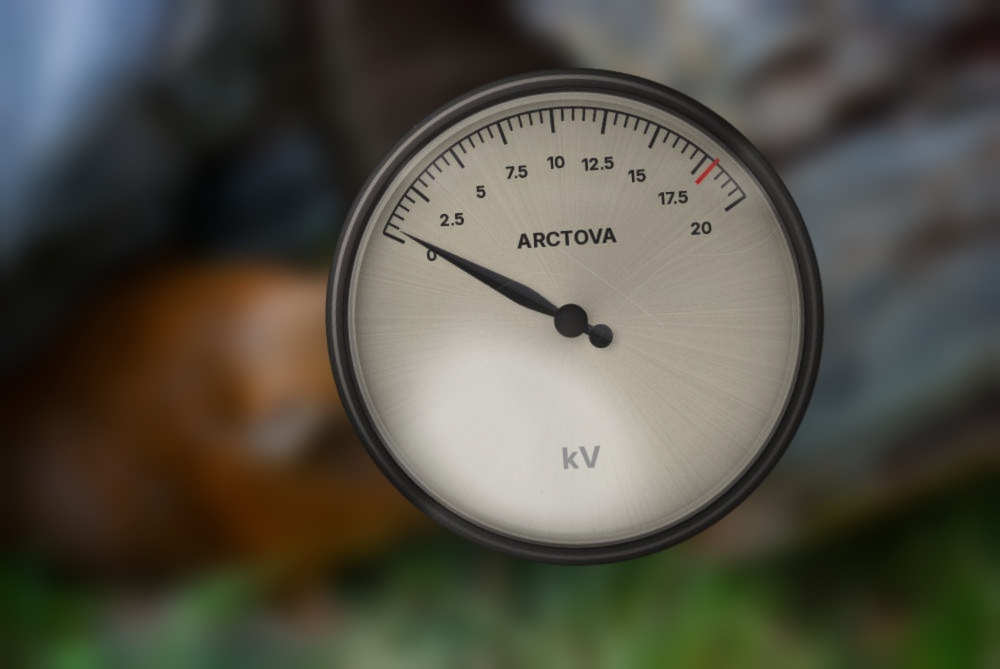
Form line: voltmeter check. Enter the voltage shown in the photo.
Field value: 0.5 kV
